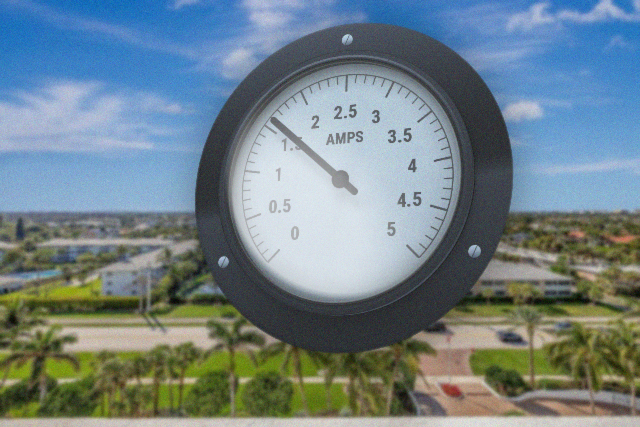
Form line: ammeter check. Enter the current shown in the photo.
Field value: 1.6 A
